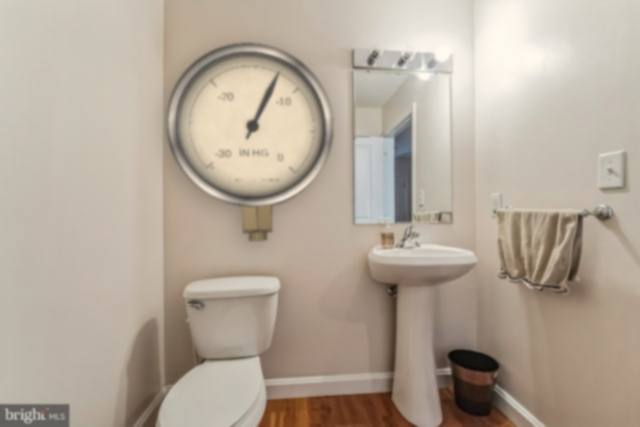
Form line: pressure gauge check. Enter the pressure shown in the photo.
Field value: -12.5 inHg
